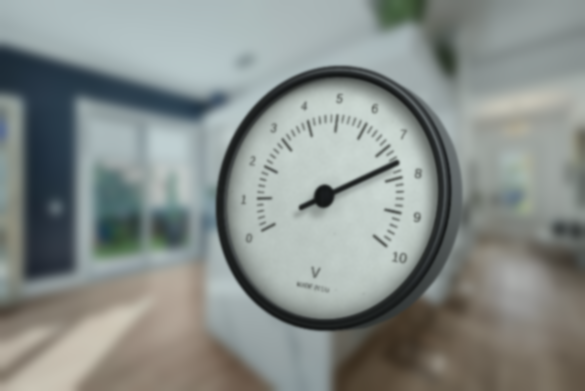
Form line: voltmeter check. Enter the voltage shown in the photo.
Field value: 7.6 V
